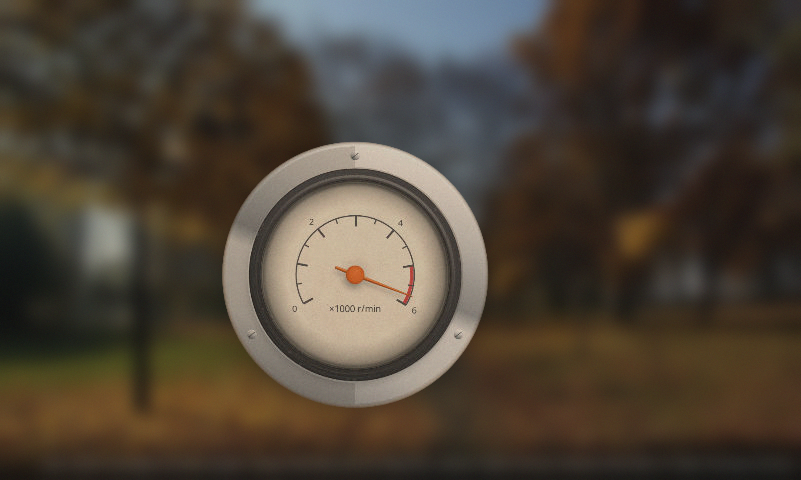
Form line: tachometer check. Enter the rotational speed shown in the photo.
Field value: 5750 rpm
